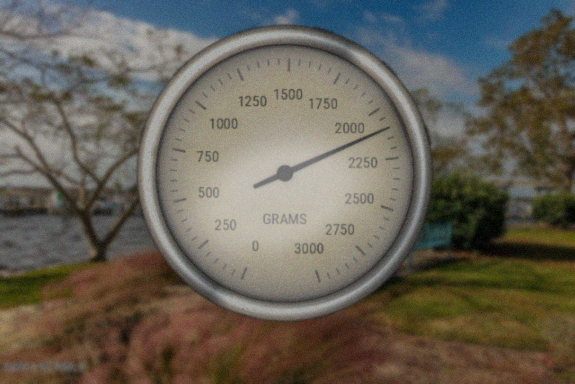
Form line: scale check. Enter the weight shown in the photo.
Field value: 2100 g
